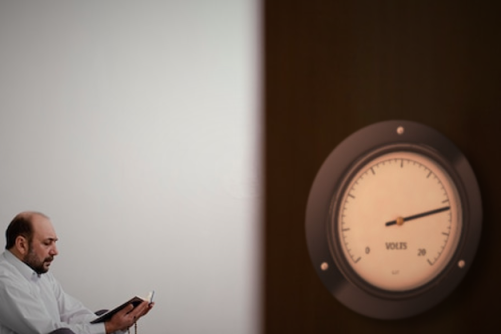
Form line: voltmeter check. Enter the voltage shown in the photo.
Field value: 15.5 V
